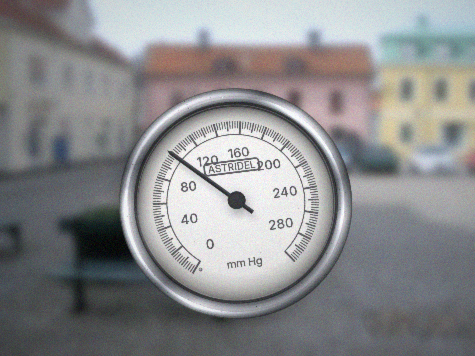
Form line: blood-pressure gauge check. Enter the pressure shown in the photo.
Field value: 100 mmHg
